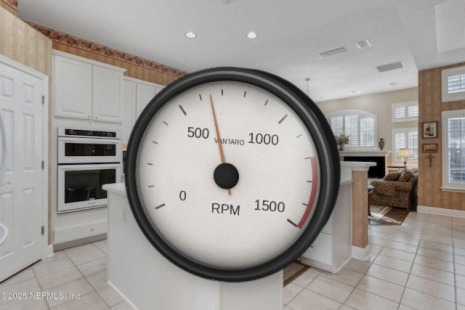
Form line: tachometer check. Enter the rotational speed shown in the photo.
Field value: 650 rpm
